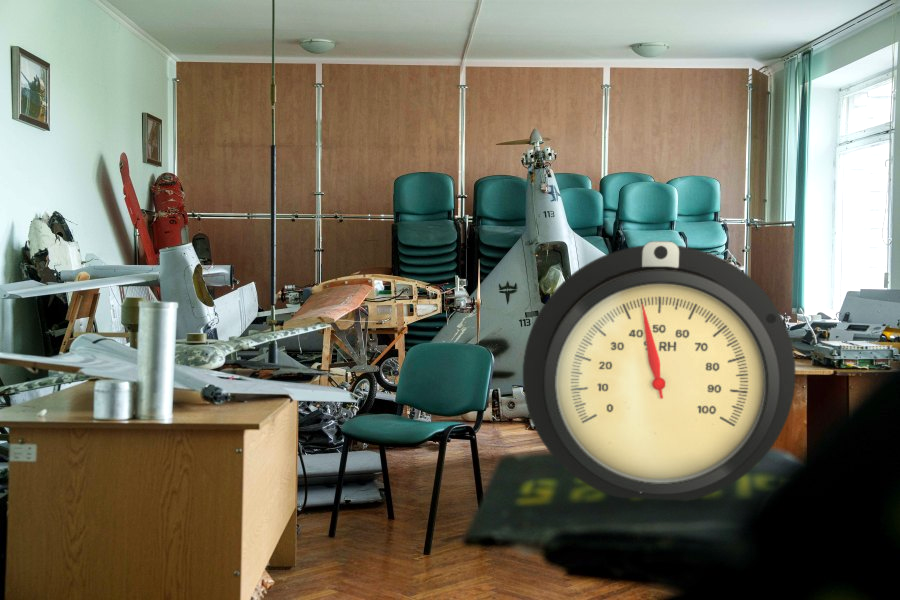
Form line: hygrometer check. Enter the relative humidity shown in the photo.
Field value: 45 %
